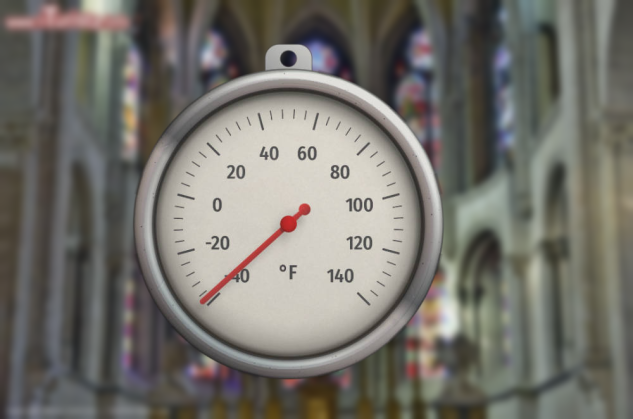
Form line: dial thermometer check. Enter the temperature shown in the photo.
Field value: -38 °F
